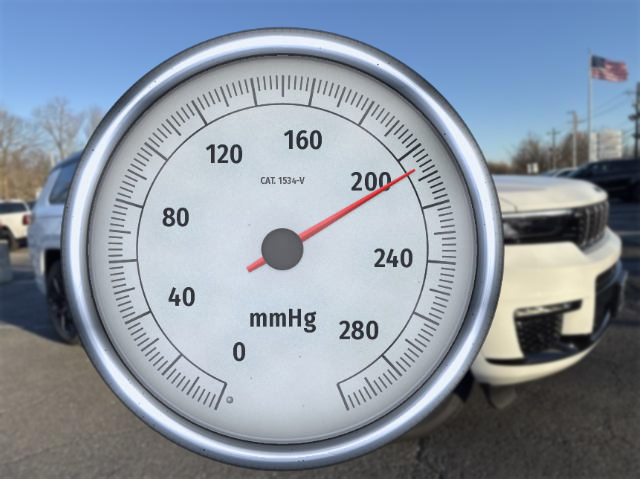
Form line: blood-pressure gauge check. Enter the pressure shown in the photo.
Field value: 206 mmHg
